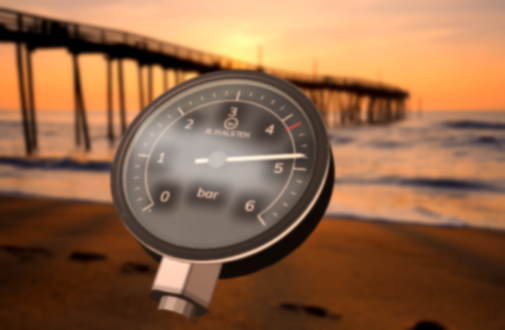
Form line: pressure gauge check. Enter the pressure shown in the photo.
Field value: 4.8 bar
